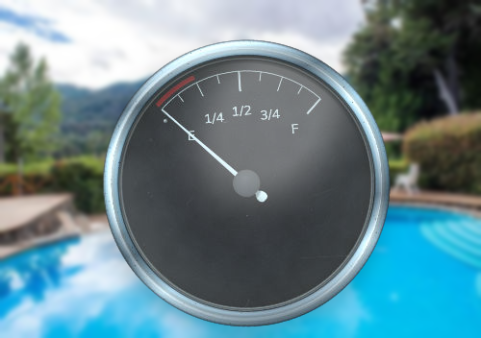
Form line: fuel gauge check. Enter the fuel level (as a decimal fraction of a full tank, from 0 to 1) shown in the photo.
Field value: 0
